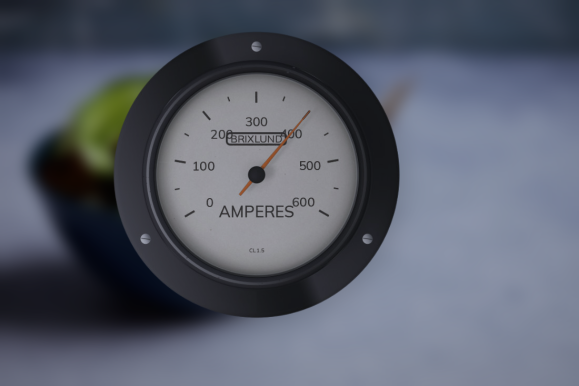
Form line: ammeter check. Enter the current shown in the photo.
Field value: 400 A
